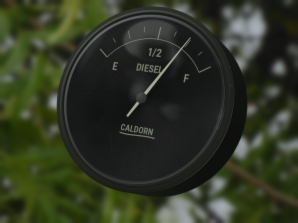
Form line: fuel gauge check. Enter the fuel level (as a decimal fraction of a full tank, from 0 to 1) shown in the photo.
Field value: 0.75
